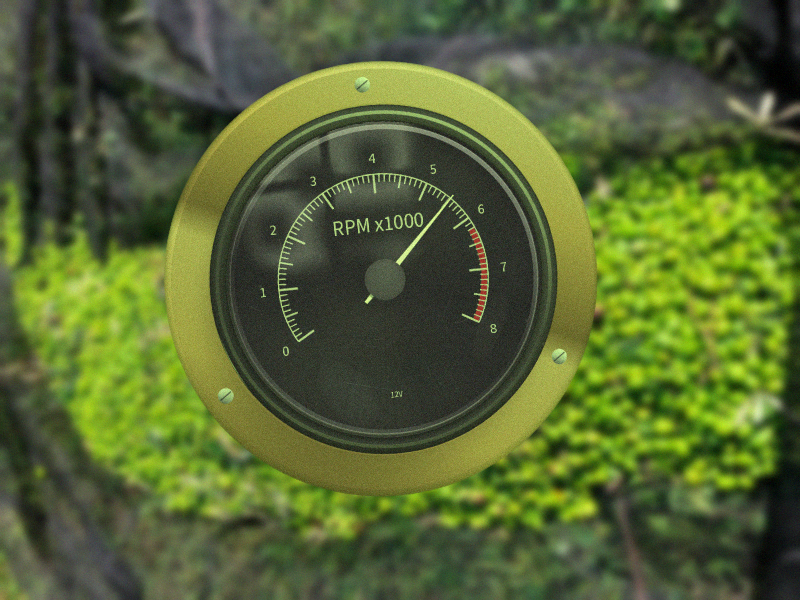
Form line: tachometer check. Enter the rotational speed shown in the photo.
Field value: 5500 rpm
